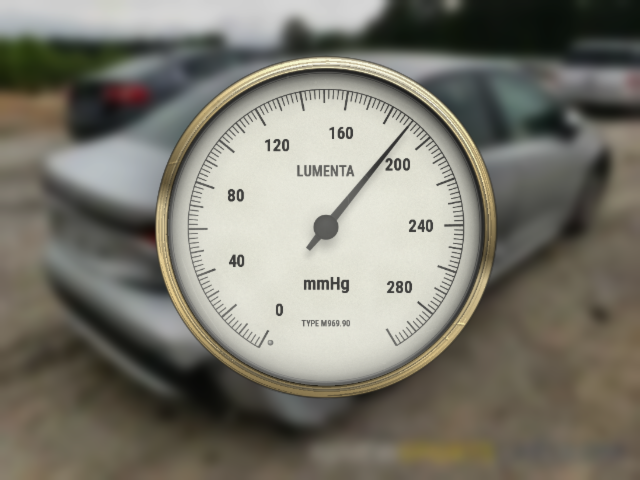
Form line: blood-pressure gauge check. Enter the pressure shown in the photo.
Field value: 190 mmHg
